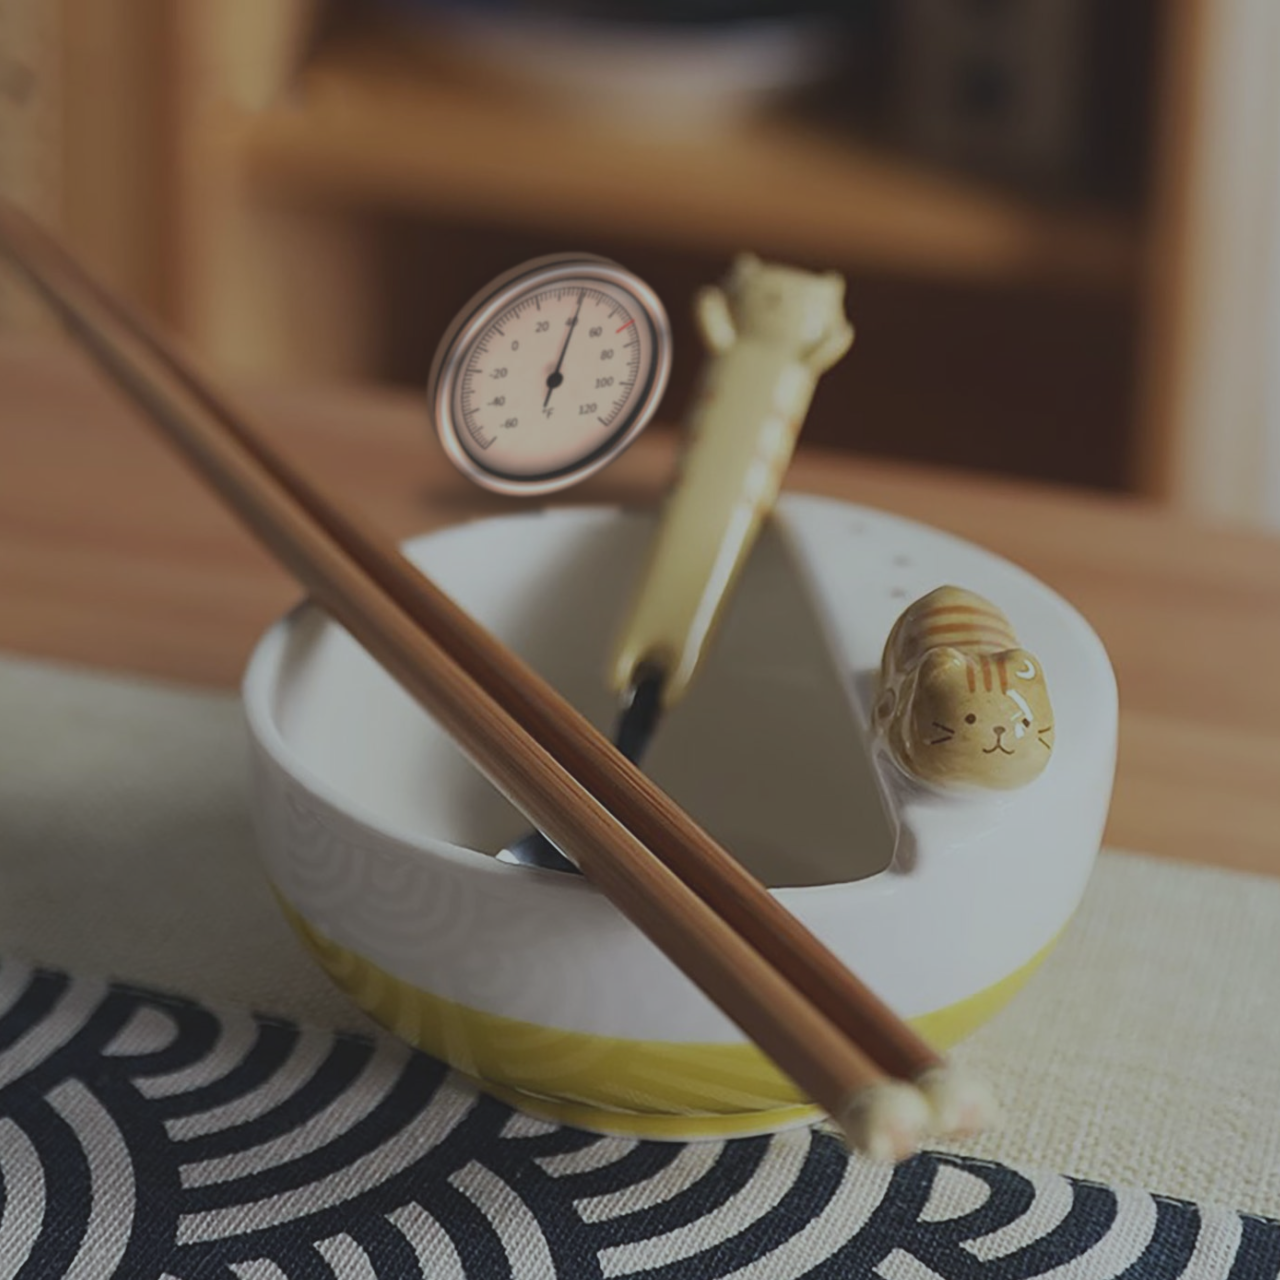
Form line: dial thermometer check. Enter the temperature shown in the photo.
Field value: 40 °F
